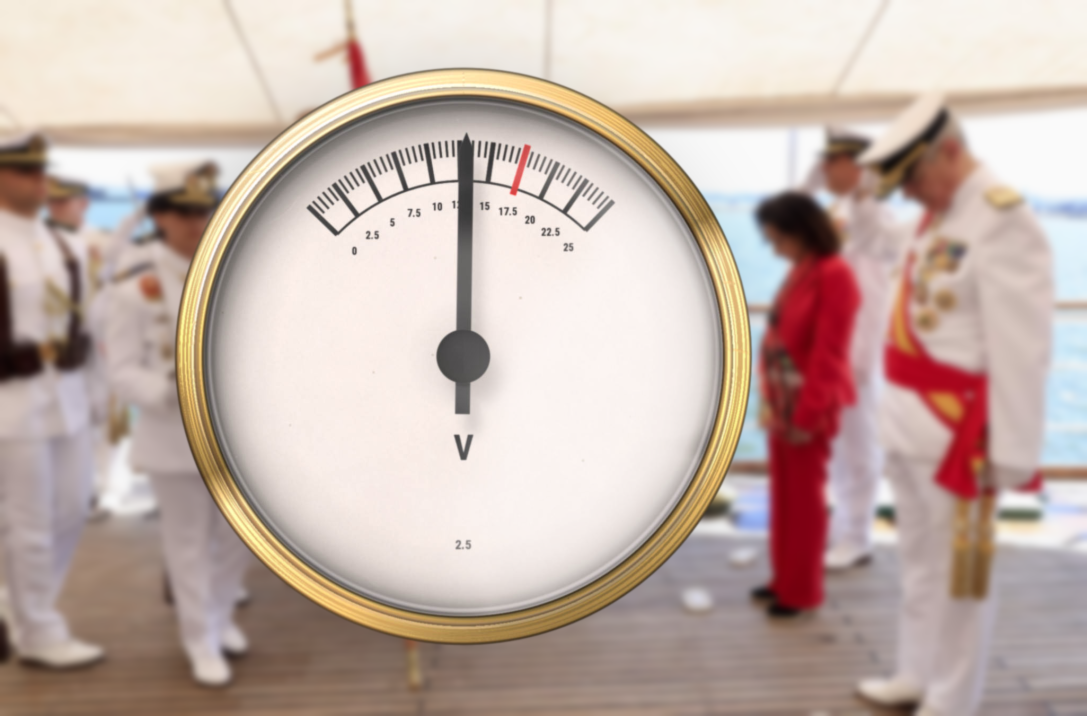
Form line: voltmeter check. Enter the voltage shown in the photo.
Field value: 13 V
